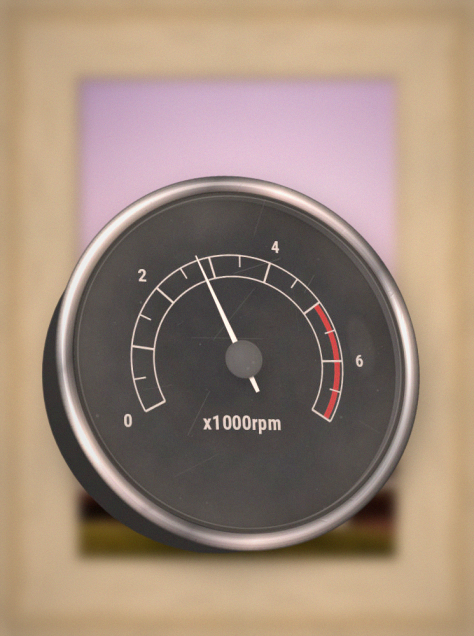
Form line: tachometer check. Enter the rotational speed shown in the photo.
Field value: 2750 rpm
